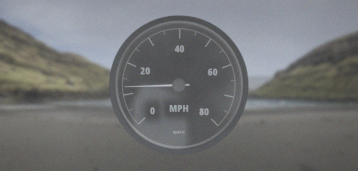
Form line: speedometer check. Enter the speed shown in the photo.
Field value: 12.5 mph
